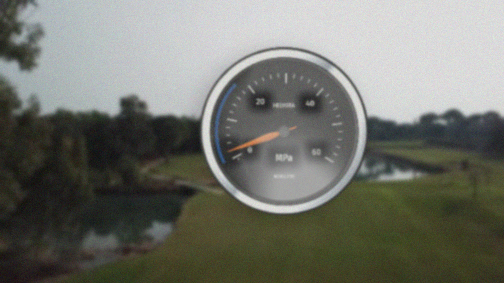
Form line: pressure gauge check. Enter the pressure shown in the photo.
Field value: 2 MPa
